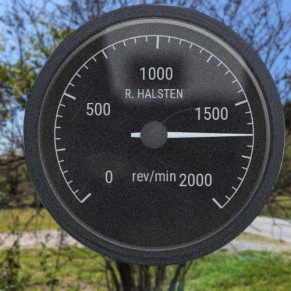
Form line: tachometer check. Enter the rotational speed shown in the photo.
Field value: 1650 rpm
